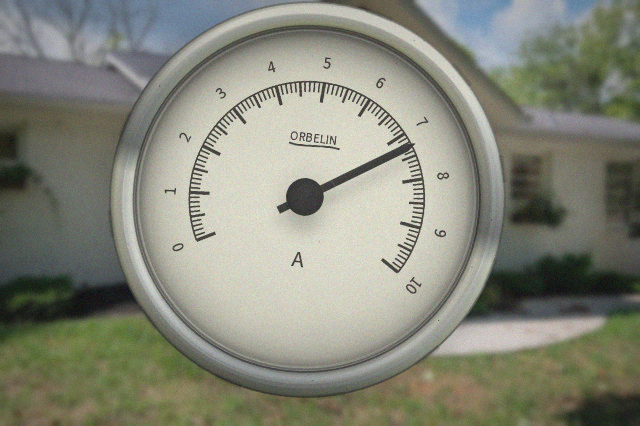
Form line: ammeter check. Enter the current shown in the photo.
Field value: 7.3 A
